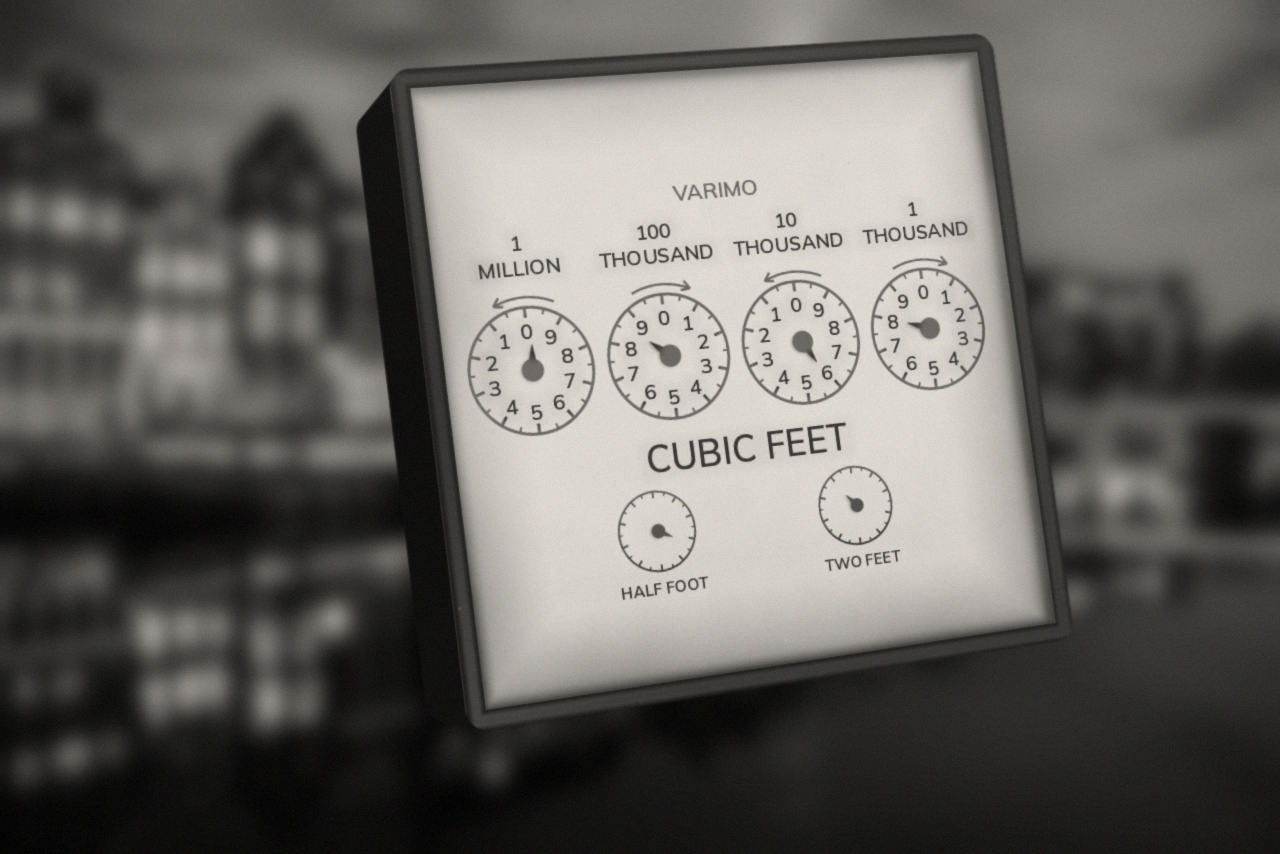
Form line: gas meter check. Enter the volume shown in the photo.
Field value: 985800 ft³
